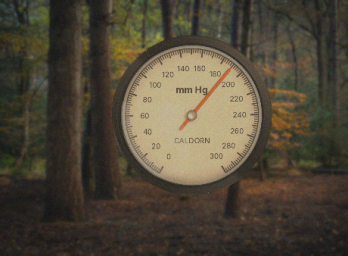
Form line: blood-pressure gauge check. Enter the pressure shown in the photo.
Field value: 190 mmHg
